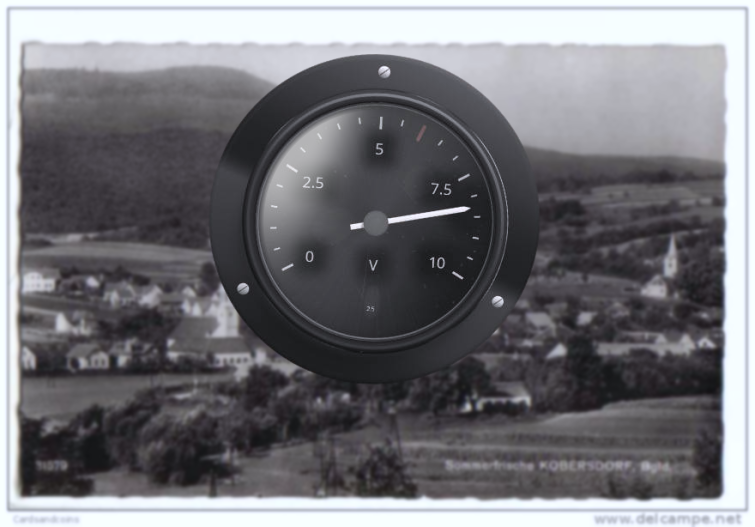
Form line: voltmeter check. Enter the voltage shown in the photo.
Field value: 8.25 V
